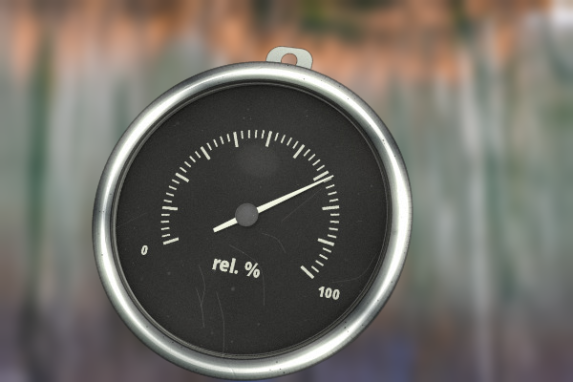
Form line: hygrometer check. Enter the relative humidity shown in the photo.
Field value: 72 %
